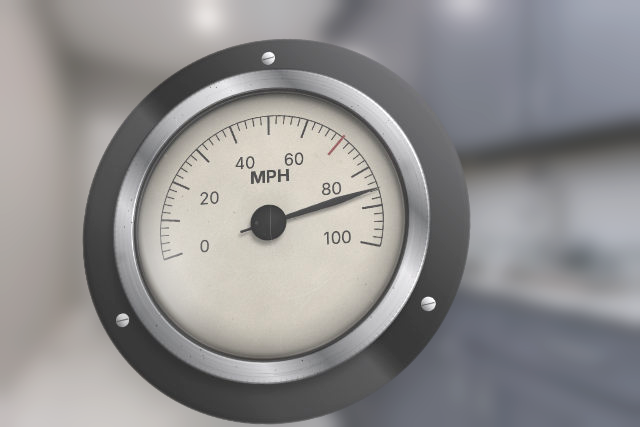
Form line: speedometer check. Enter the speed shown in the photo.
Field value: 86 mph
